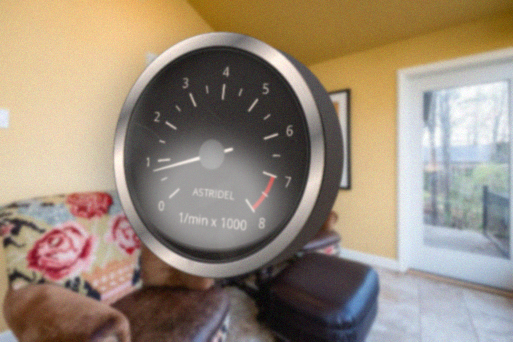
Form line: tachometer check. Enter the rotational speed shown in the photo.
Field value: 750 rpm
